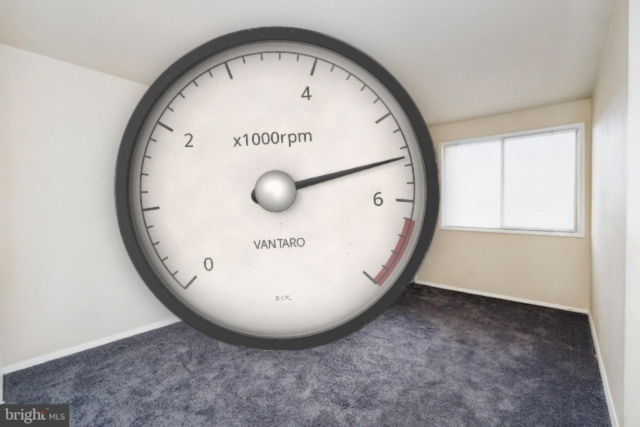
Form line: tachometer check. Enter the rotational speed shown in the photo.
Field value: 5500 rpm
